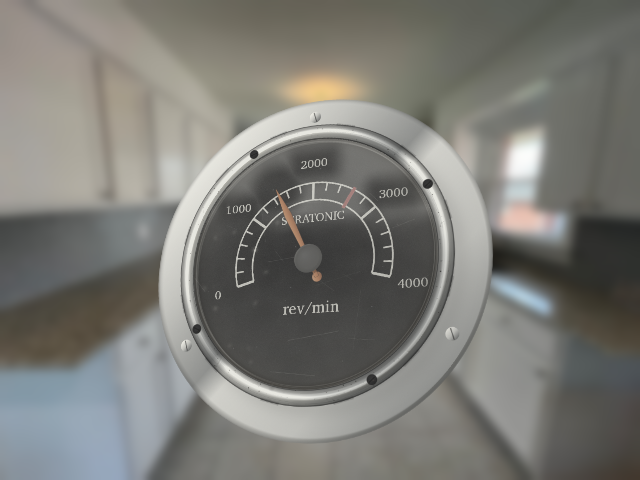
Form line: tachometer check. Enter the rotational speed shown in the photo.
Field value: 1500 rpm
